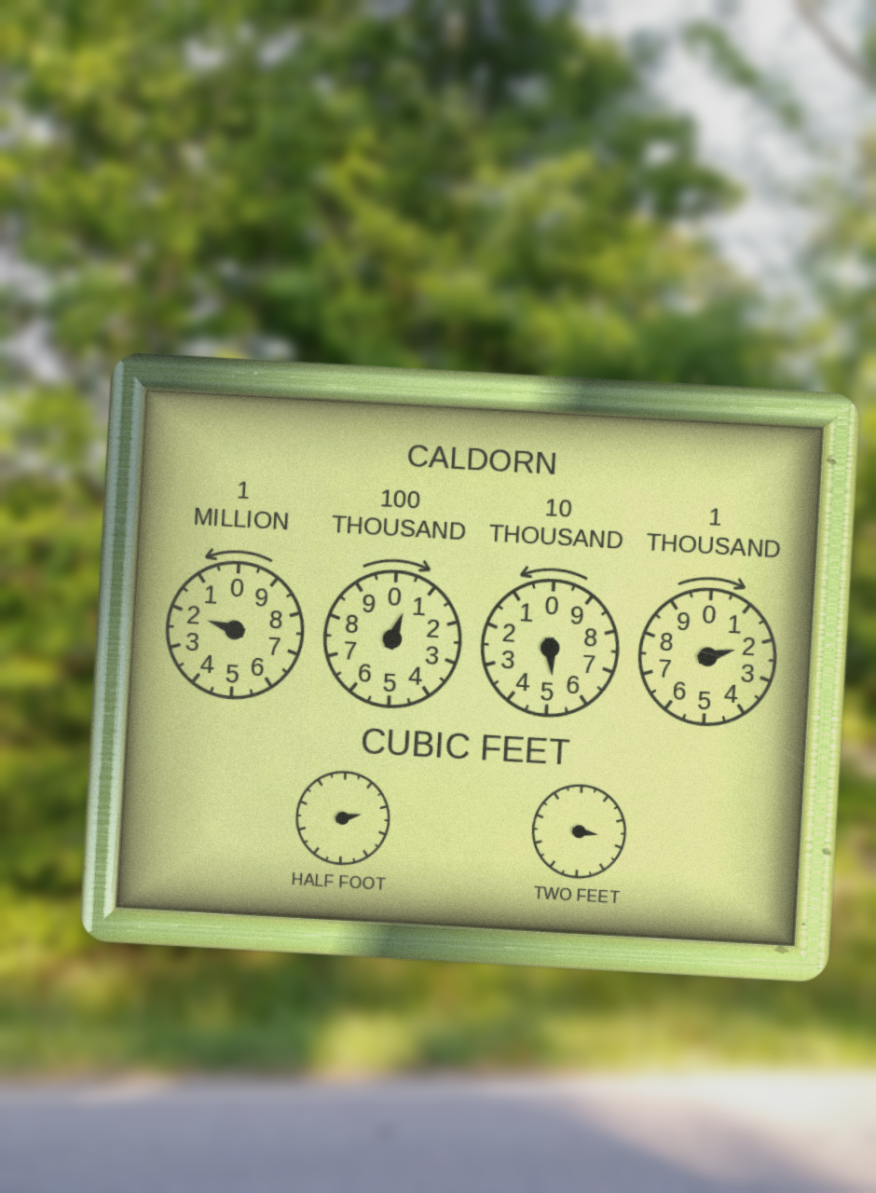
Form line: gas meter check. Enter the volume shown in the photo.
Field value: 205200 ft³
